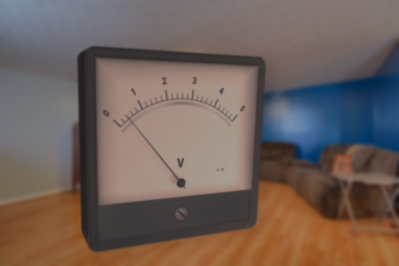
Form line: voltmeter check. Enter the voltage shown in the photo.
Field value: 0.4 V
